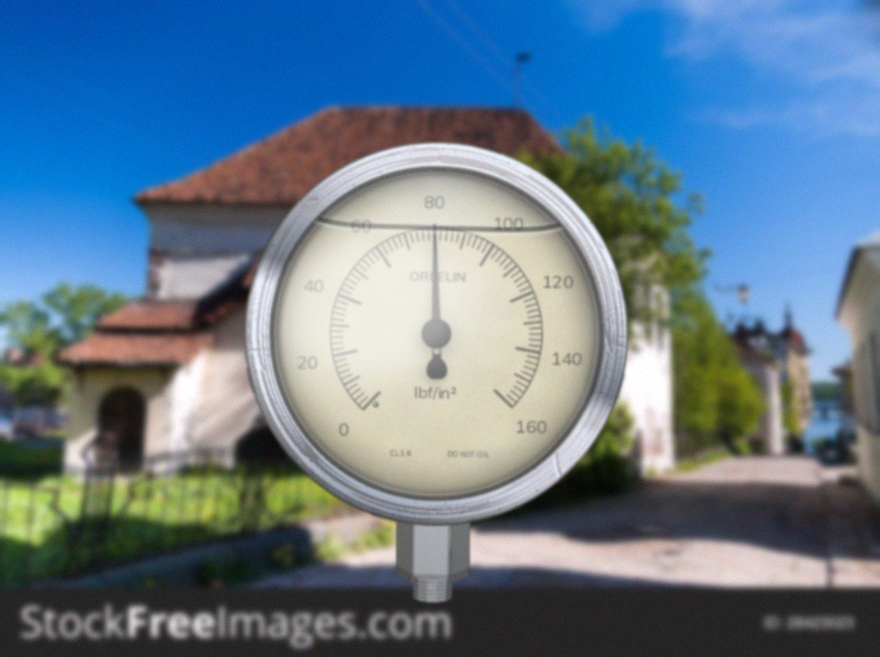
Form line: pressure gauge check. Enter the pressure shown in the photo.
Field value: 80 psi
